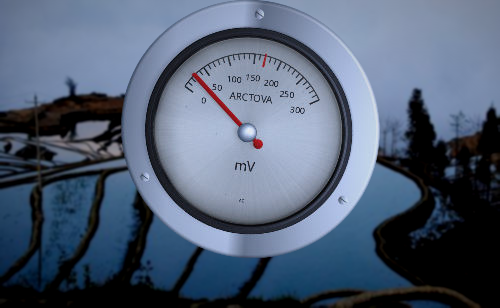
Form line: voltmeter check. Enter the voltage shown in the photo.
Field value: 30 mV
